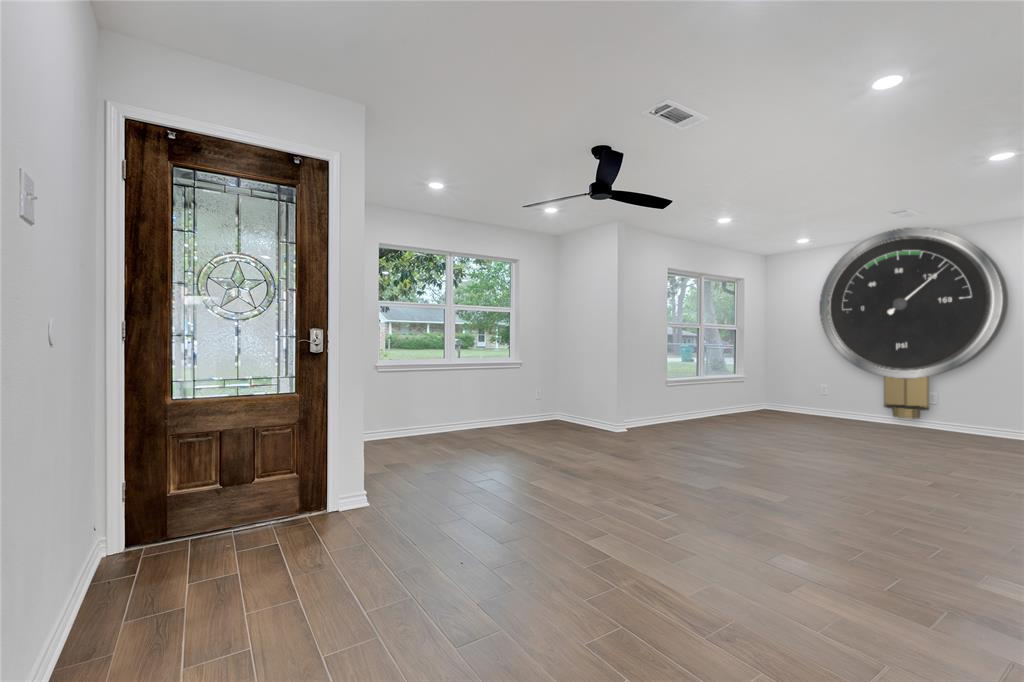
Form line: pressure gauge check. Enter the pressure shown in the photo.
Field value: 125 psi
